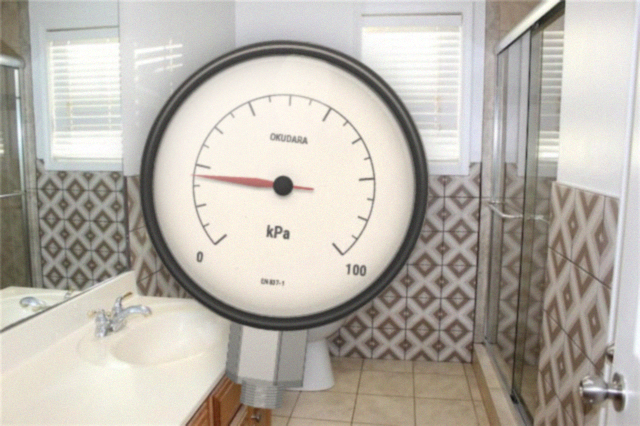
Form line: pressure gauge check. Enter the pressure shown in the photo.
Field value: 17.5 kPa
